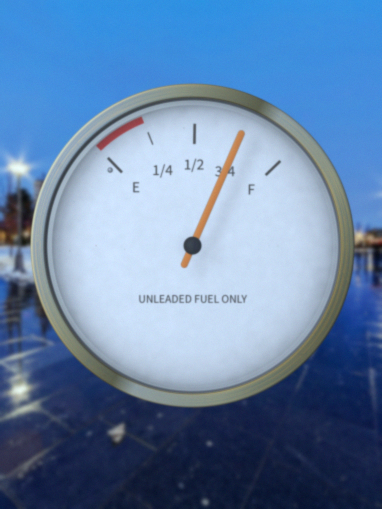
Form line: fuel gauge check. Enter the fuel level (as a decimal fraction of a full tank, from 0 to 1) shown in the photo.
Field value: 0.75
